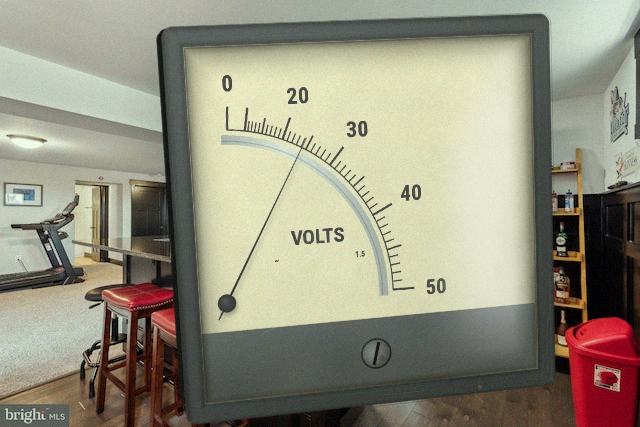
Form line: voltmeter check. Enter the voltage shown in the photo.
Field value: 24 V
